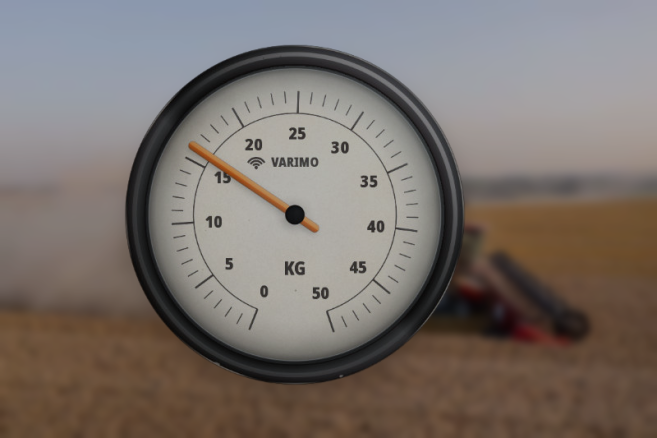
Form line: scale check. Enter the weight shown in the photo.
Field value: 16 kg
